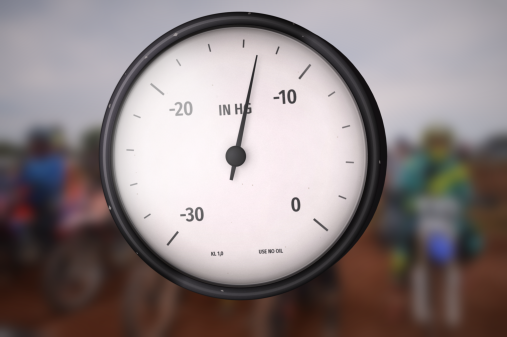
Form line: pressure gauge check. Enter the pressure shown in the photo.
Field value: -13 inHg
